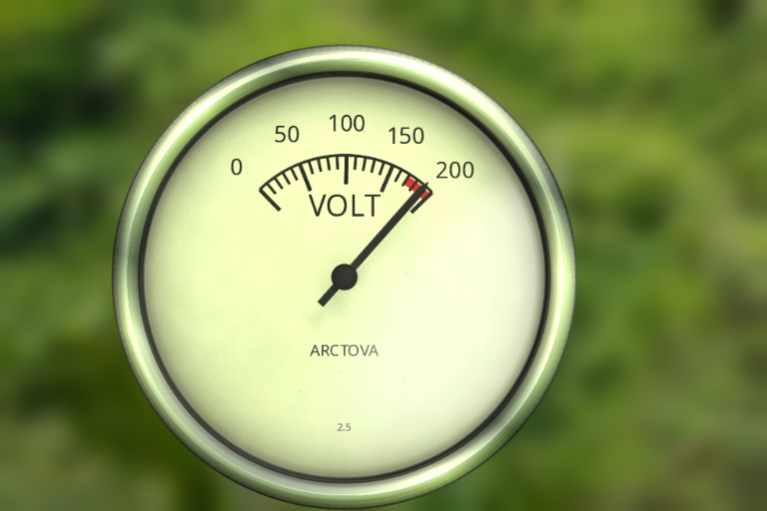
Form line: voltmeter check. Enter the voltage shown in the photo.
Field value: 190 V
